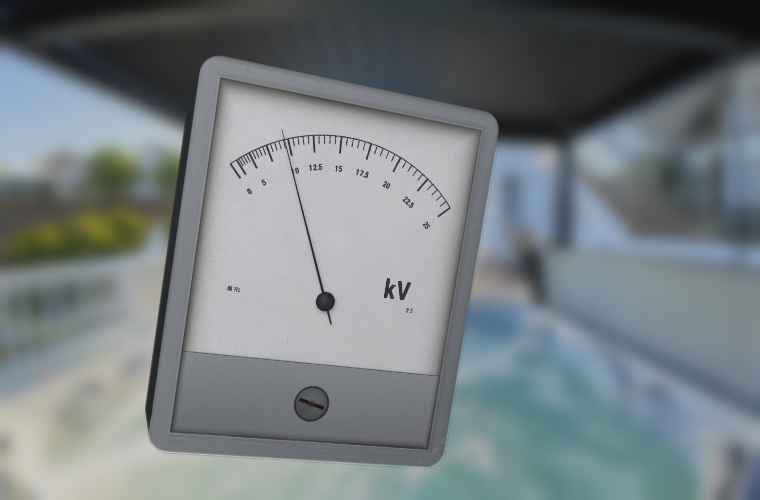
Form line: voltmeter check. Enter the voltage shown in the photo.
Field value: 9.5 kV
